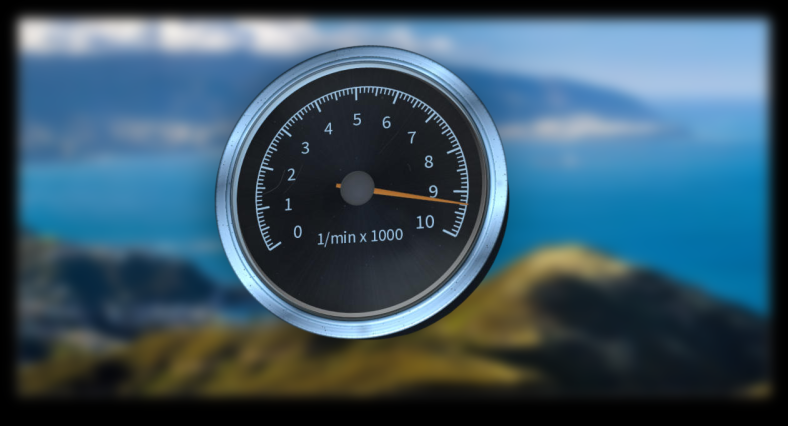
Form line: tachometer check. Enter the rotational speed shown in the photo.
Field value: 9300 rpm
